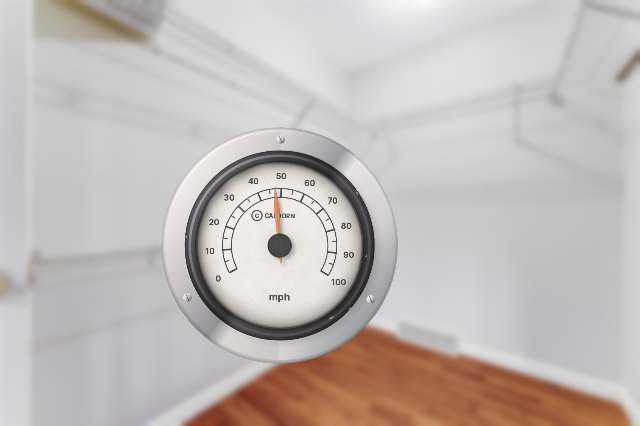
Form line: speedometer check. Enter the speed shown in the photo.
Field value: 47.5 mph
